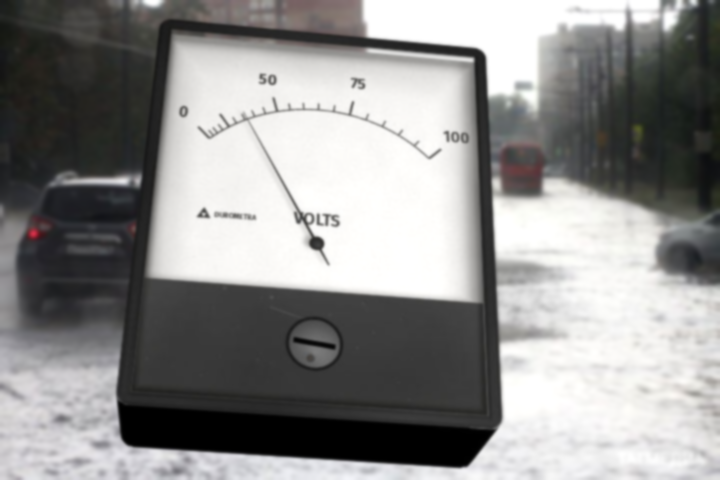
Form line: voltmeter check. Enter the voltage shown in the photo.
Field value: 35 V
